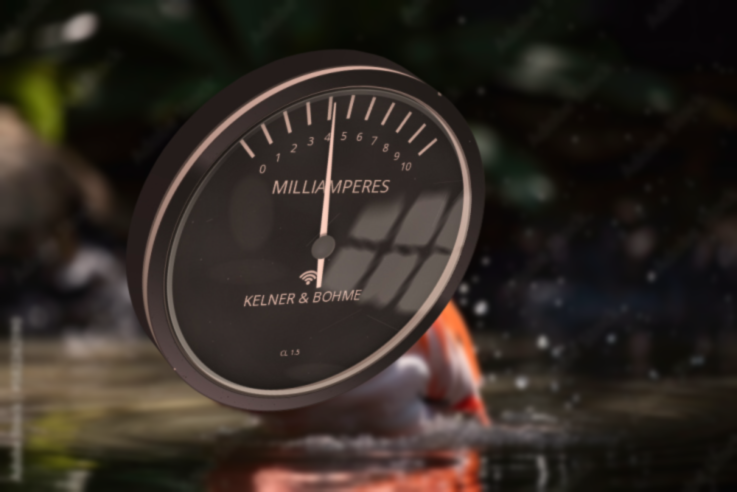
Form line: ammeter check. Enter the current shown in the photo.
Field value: 4 mA
